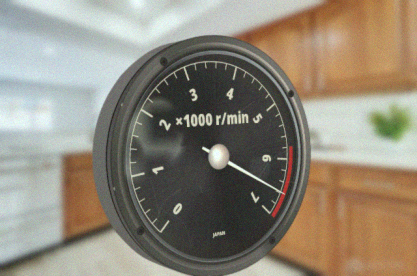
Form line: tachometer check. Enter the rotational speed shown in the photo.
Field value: 6600 rpm
